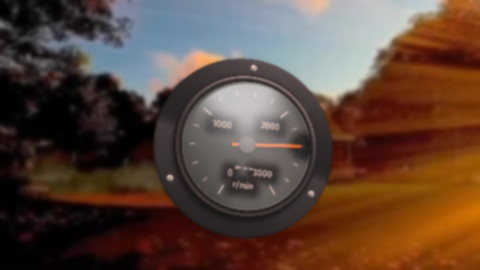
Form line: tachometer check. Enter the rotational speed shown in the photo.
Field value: 2400 rpm
